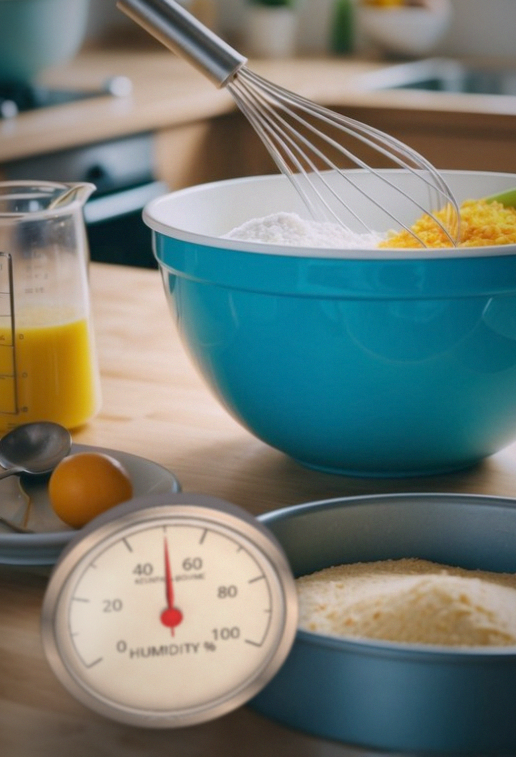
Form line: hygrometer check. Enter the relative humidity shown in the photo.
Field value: 50 %
